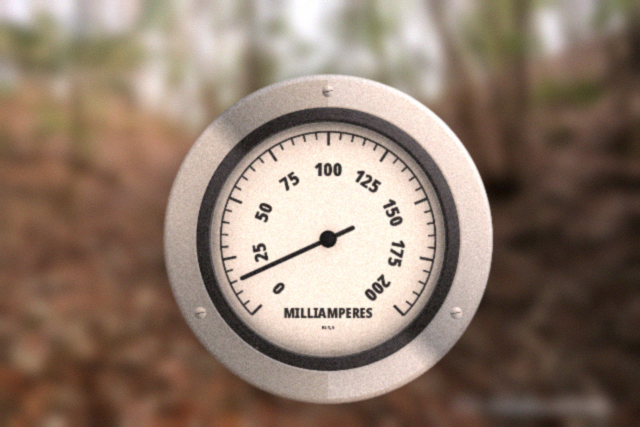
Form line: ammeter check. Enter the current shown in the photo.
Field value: 15 mA
